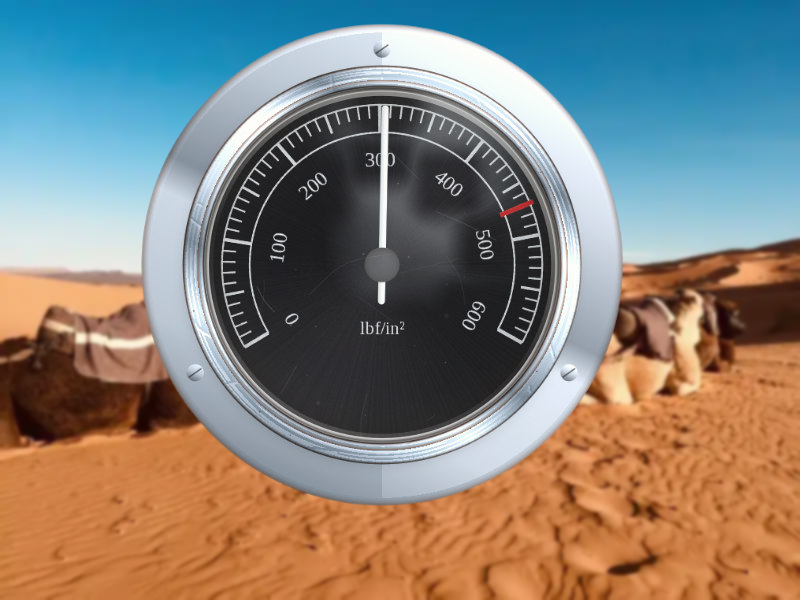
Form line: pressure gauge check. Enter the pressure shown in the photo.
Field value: 305 psi
